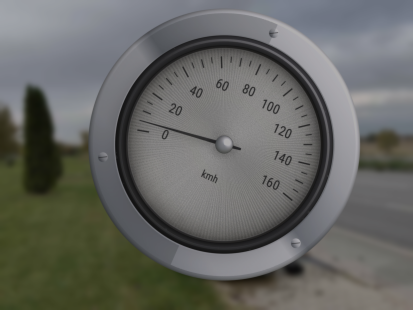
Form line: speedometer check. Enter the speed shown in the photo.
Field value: 5 km/h
